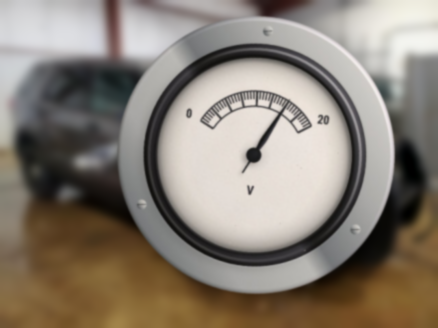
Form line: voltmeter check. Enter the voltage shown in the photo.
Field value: 15 V
